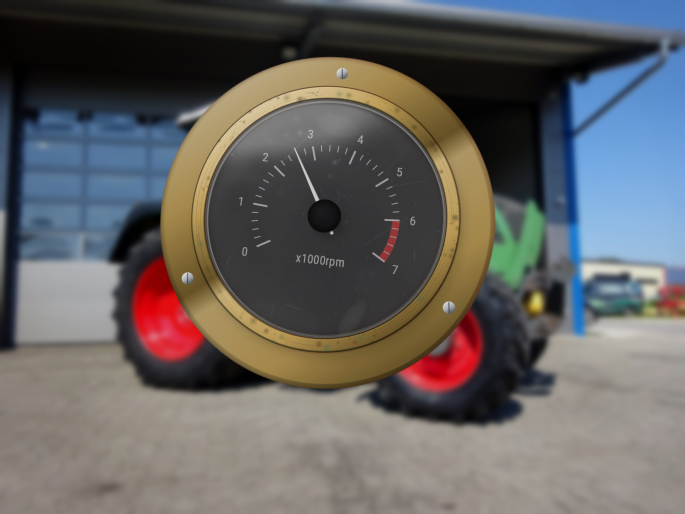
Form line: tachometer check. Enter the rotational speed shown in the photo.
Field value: 2600 rpm
